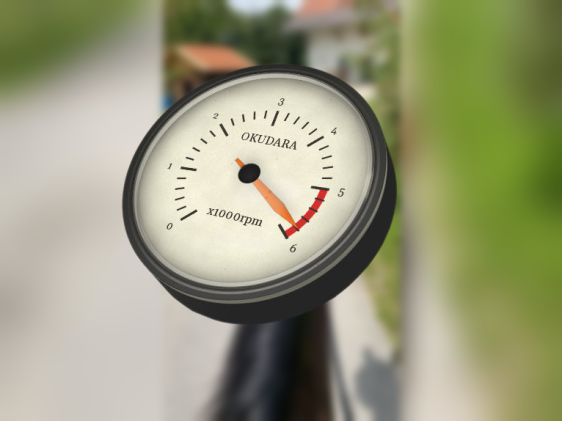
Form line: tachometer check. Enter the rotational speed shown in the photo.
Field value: 5800 rpm
